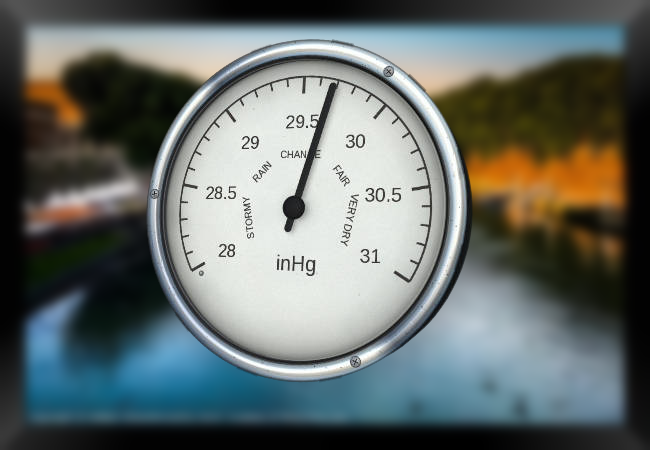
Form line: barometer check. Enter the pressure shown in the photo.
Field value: 29.7 inHg
